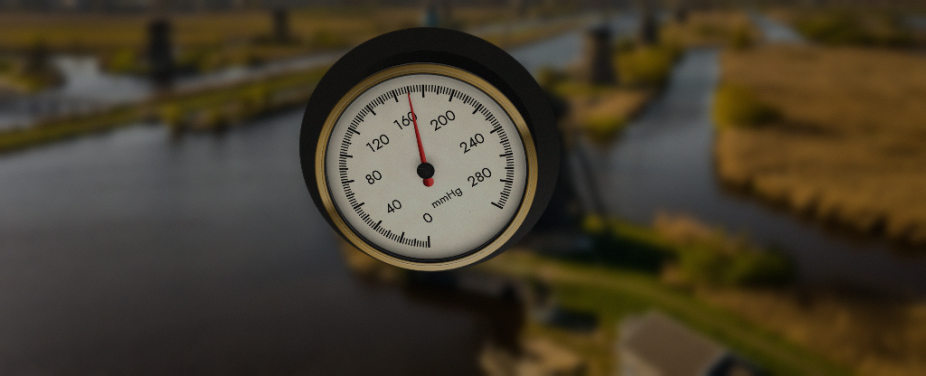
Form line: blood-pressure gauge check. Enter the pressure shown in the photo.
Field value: 170 mmHg
